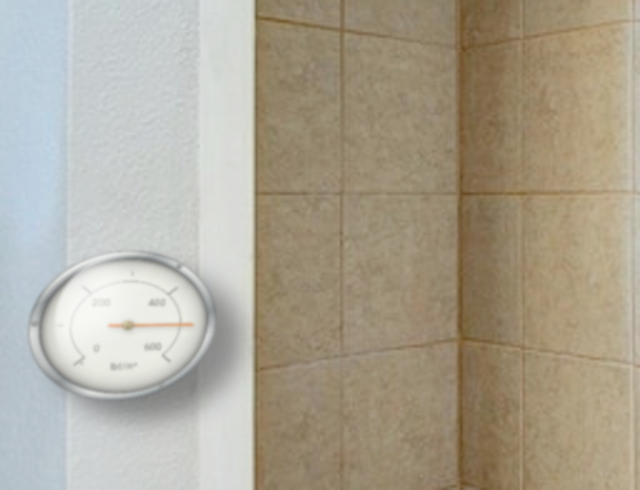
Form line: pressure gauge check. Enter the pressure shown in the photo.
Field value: 500 psi
